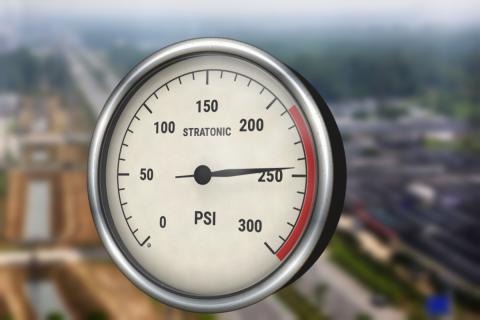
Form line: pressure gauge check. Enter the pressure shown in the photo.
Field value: 245 psi
